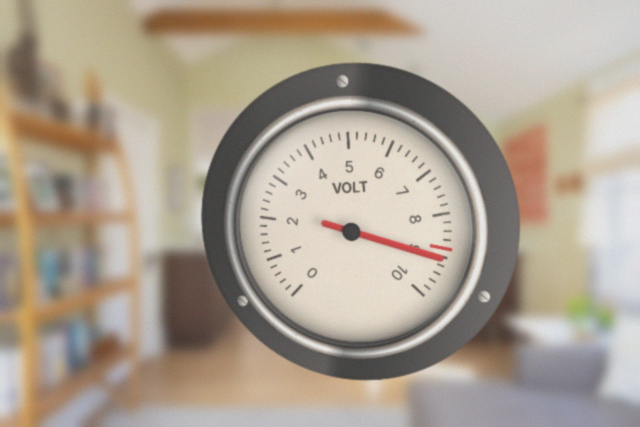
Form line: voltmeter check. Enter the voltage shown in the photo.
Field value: 9 V
